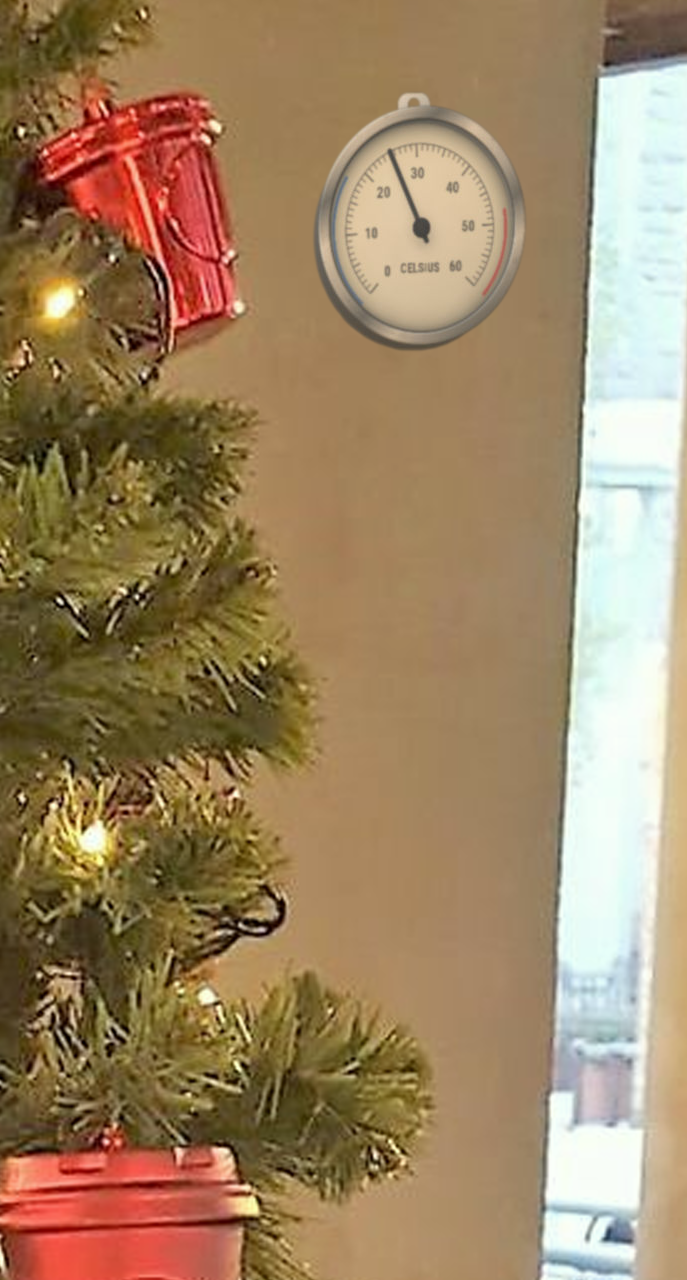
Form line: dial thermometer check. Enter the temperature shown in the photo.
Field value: 25 °C
